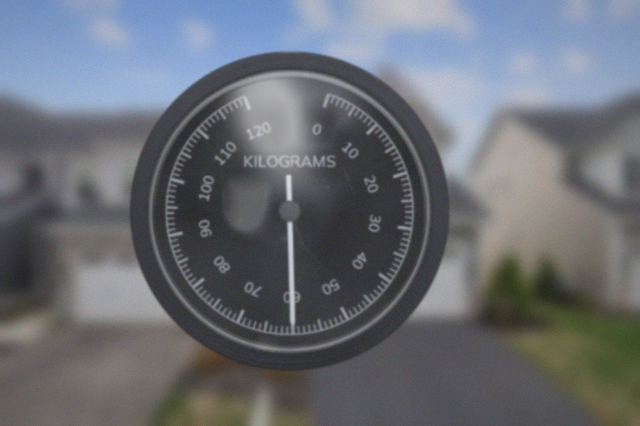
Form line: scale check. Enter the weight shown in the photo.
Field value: 60 kg
